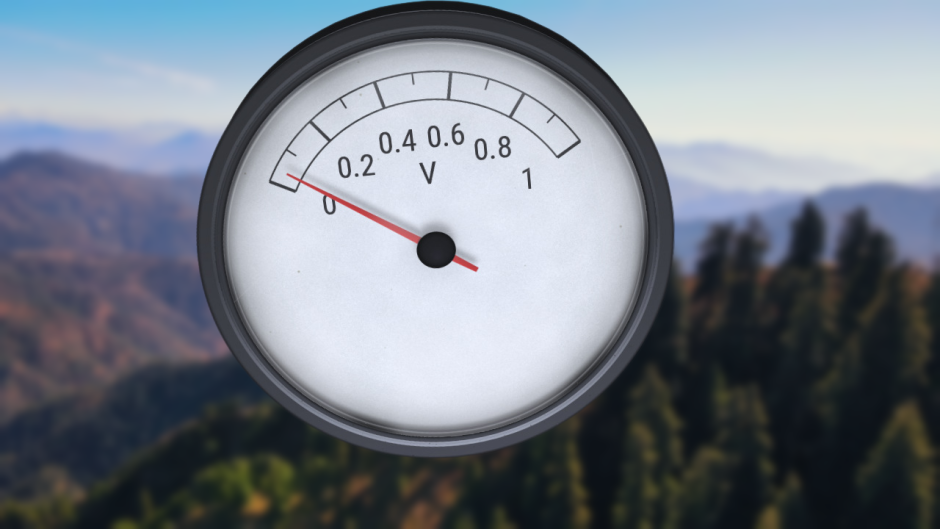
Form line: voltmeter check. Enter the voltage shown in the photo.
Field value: 0.05 V
